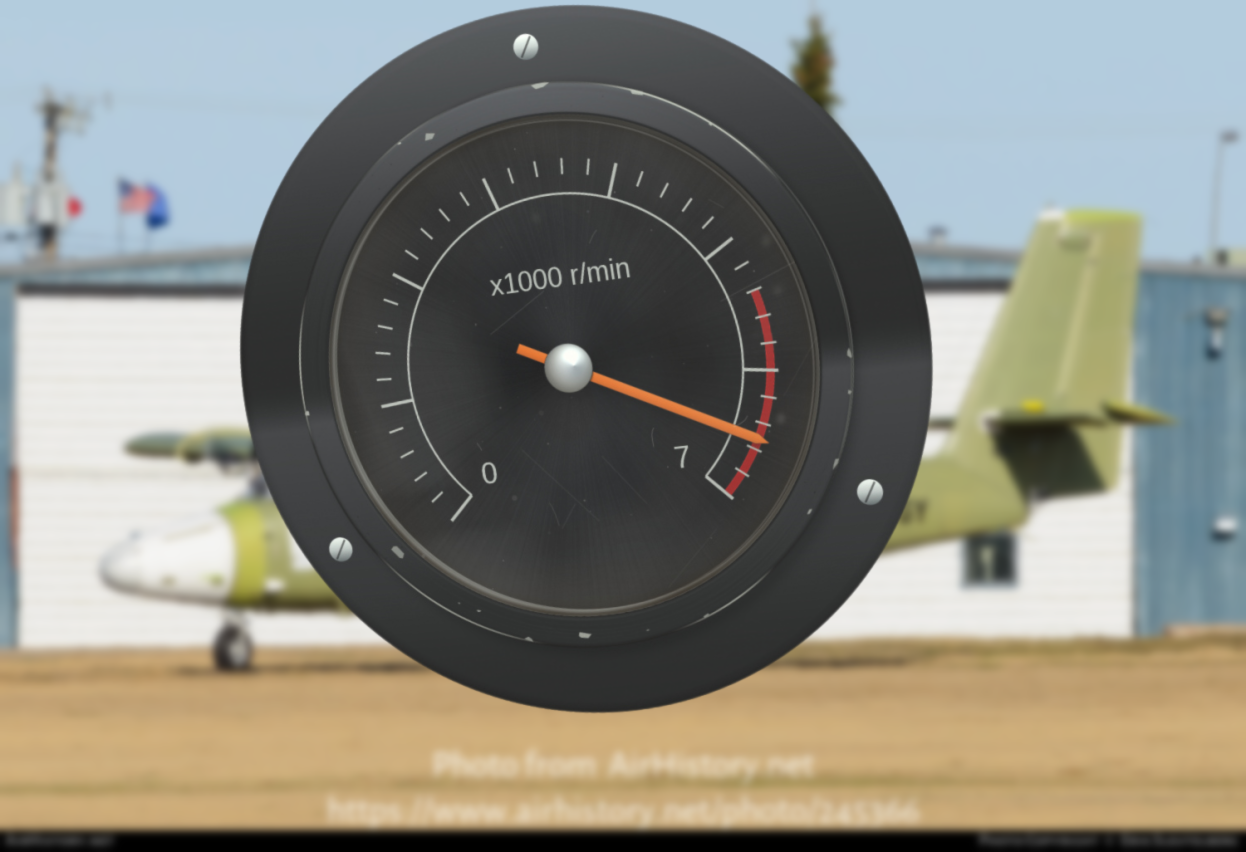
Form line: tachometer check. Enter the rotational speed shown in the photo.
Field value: 6500 rpm
